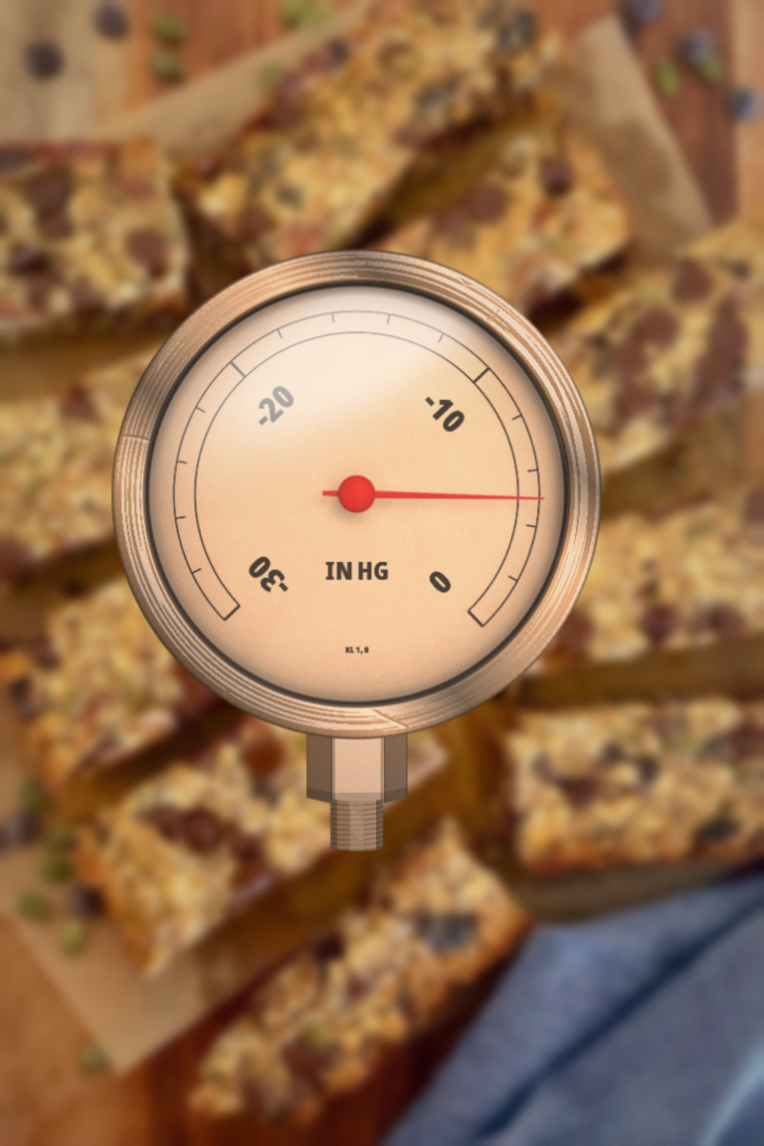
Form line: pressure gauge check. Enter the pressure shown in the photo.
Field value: -5 inHg
